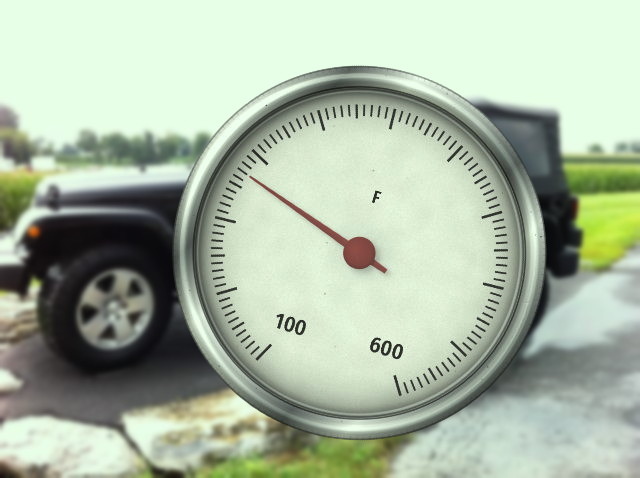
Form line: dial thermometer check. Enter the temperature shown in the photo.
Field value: 235 °F
